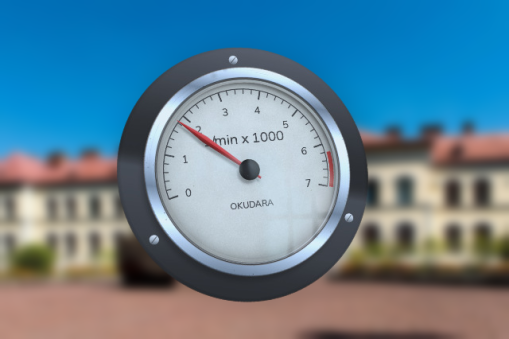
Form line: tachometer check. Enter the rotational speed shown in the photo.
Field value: 1800 rpm
